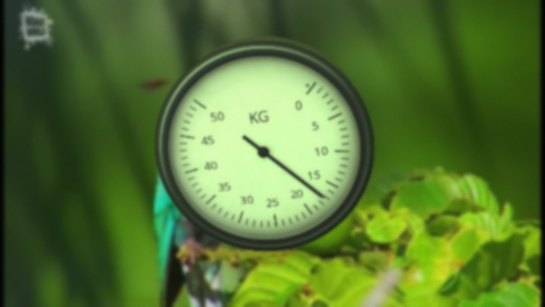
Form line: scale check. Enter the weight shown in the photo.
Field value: 17 kg
